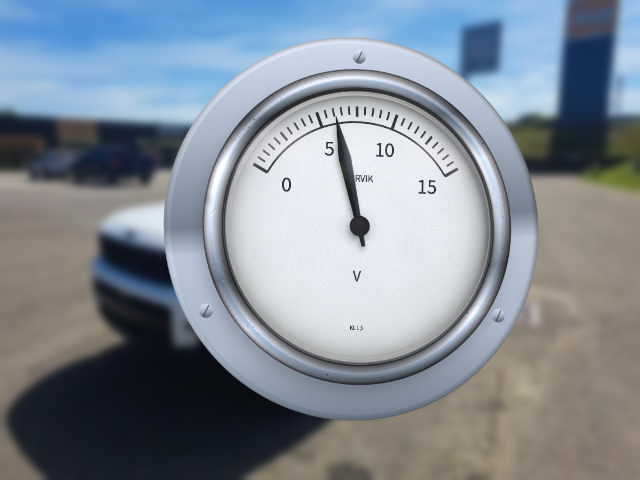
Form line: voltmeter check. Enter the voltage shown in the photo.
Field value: 6 V
